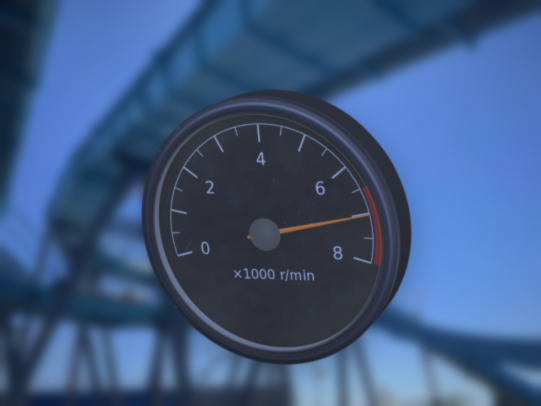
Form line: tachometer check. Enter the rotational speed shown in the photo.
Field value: 7000 rpm
